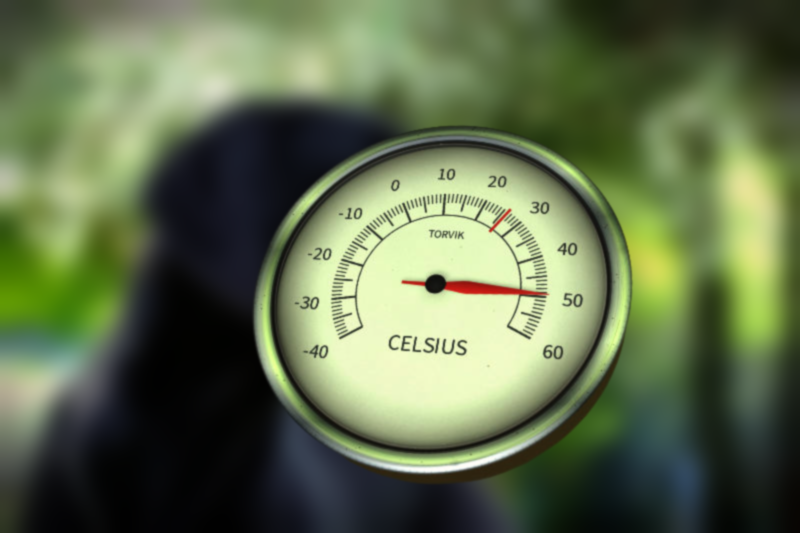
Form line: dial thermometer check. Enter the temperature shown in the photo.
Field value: 50 °C
